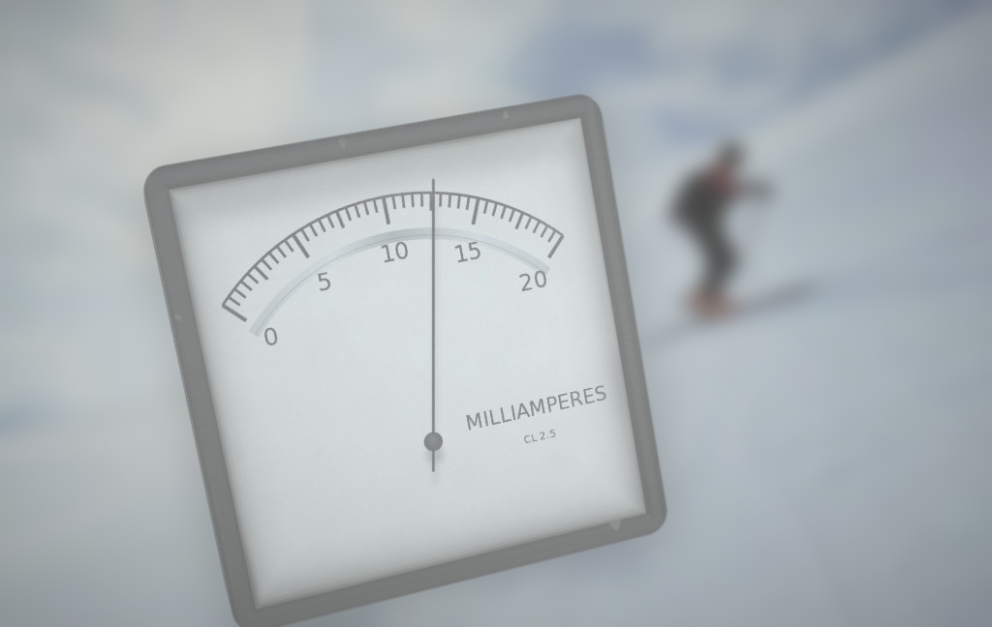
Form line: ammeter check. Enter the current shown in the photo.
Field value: 12.5 mA
